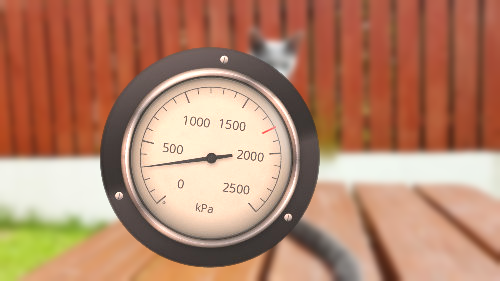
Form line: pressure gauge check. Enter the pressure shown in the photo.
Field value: 300 kPa
